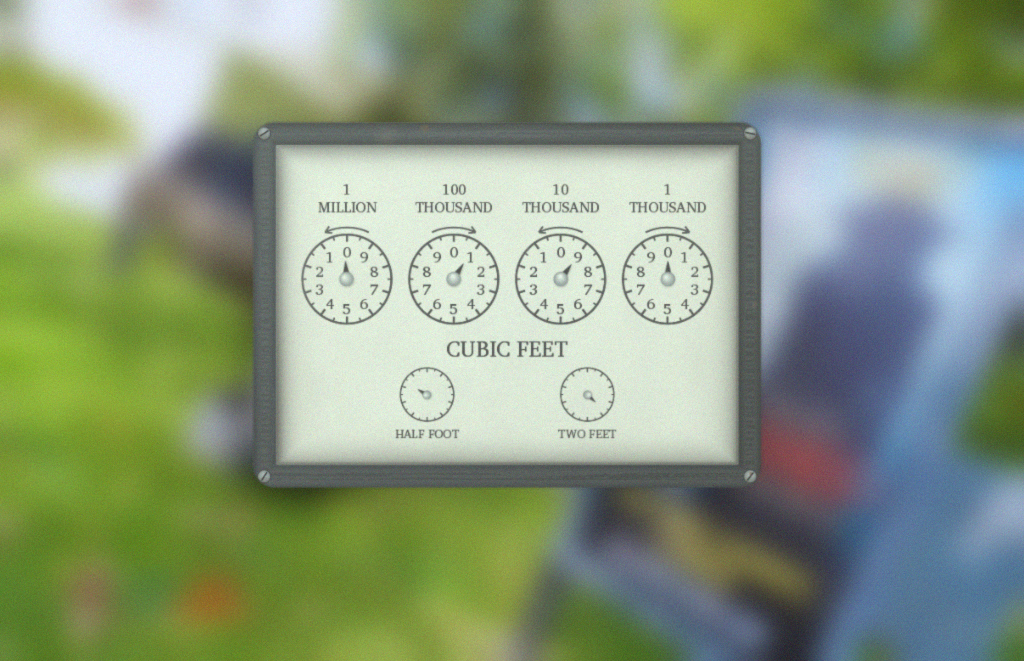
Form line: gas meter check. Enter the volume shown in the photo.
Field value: 9000 ft³
